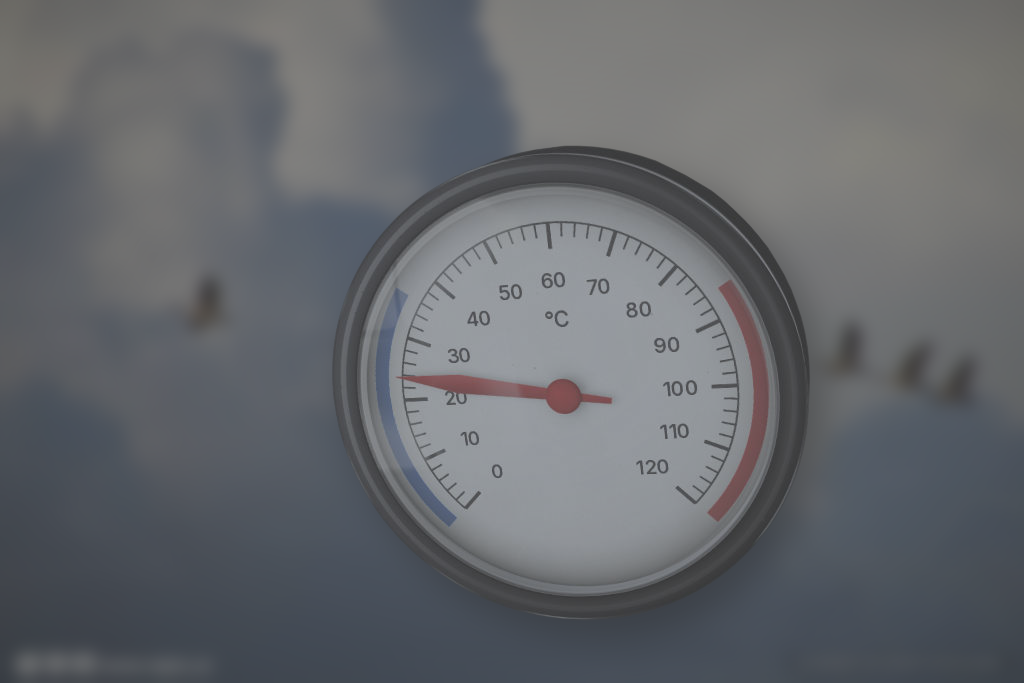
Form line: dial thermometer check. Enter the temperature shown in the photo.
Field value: 24 °C
